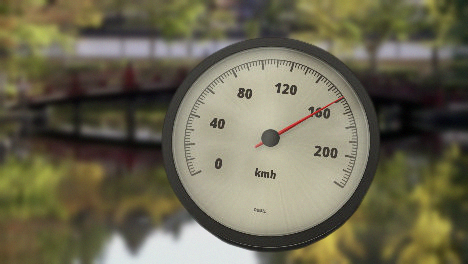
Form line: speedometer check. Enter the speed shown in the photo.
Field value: 160 km/h
